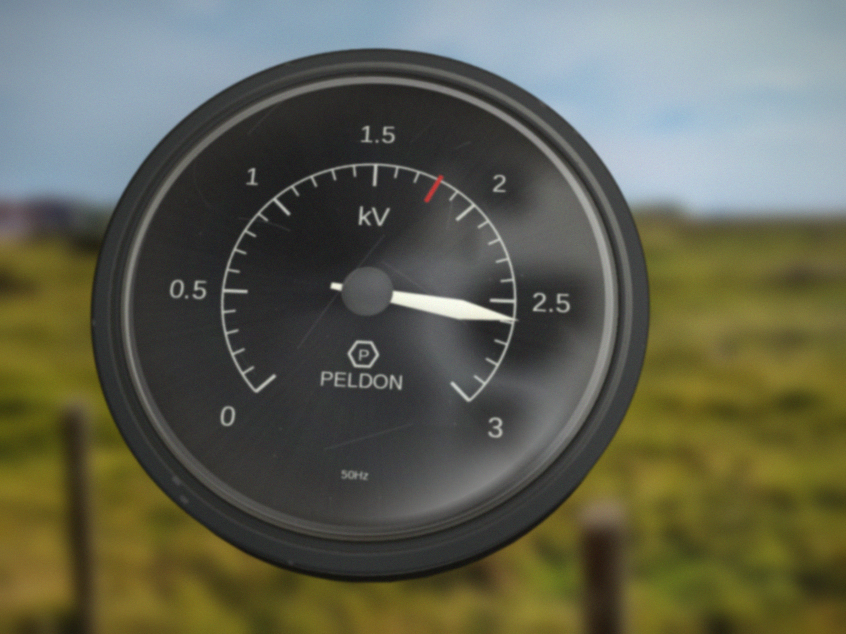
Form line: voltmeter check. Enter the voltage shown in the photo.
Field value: 2.6 kV
